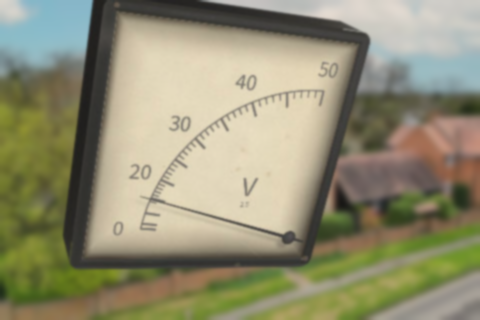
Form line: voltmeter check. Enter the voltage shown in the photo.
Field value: 15 V
